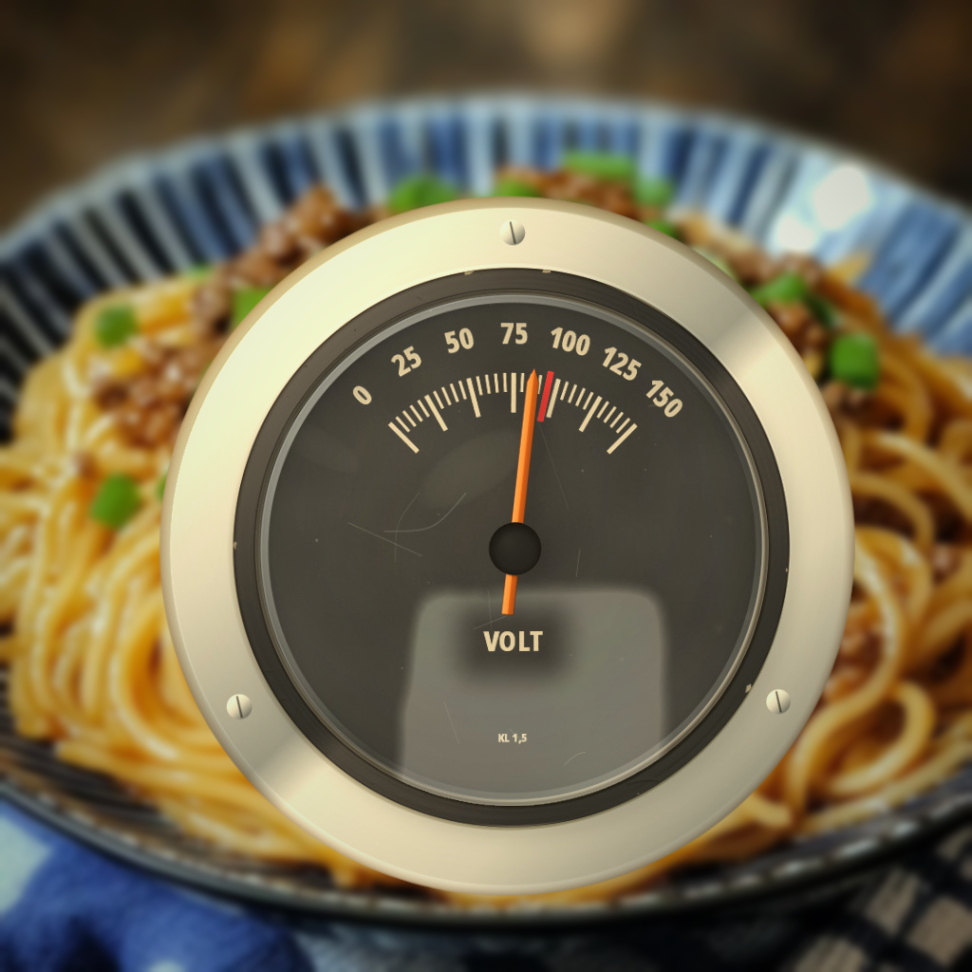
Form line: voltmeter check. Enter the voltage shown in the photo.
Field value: 85 V
